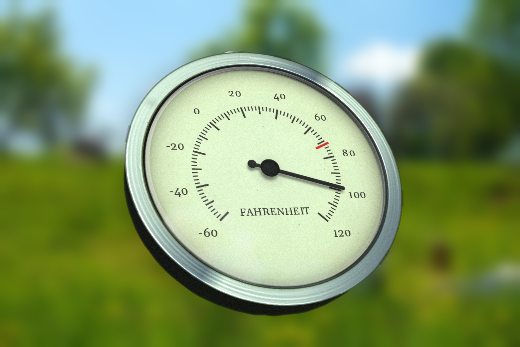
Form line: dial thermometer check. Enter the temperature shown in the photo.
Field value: 100 °F
